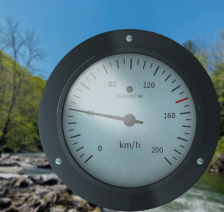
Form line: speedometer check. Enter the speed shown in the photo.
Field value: 40 km/h
